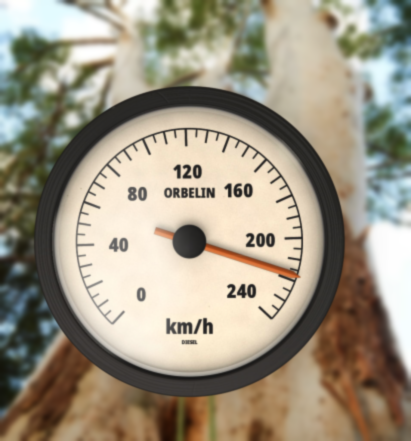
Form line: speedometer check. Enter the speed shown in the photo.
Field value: 217.5 km/h
